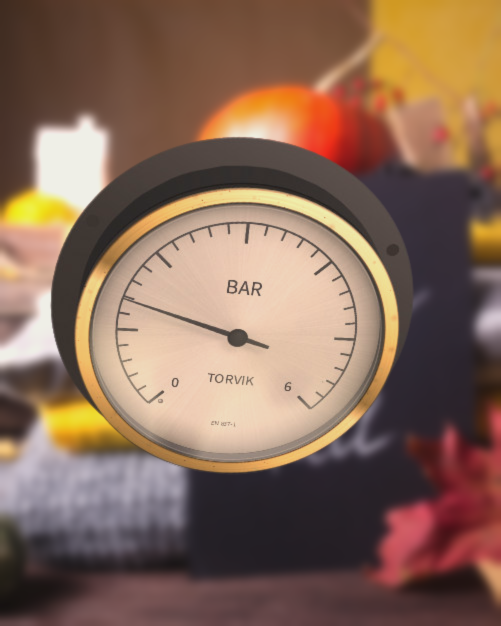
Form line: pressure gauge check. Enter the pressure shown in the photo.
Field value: 1.4 bar
